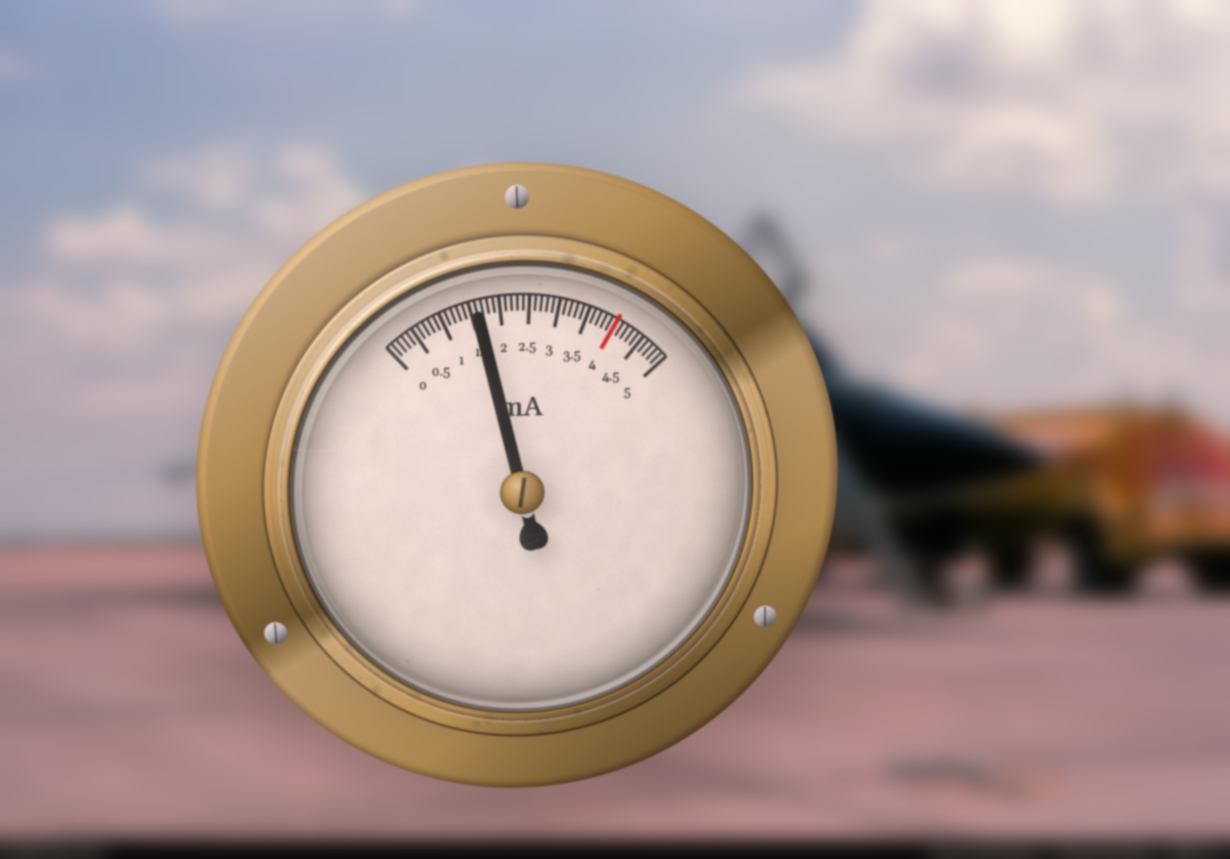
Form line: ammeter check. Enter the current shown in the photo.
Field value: 1.6 mA
